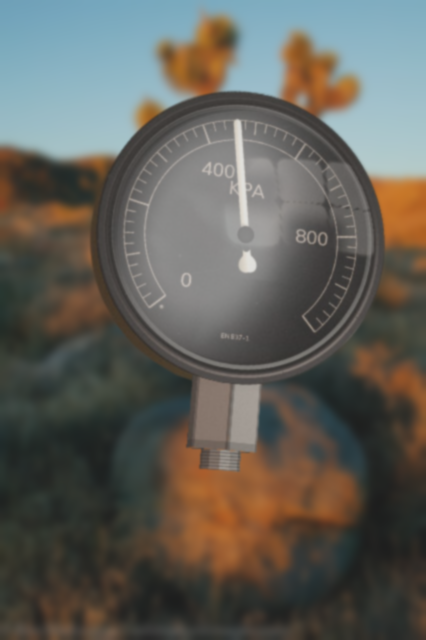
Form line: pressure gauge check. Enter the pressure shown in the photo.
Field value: 460 kPa
